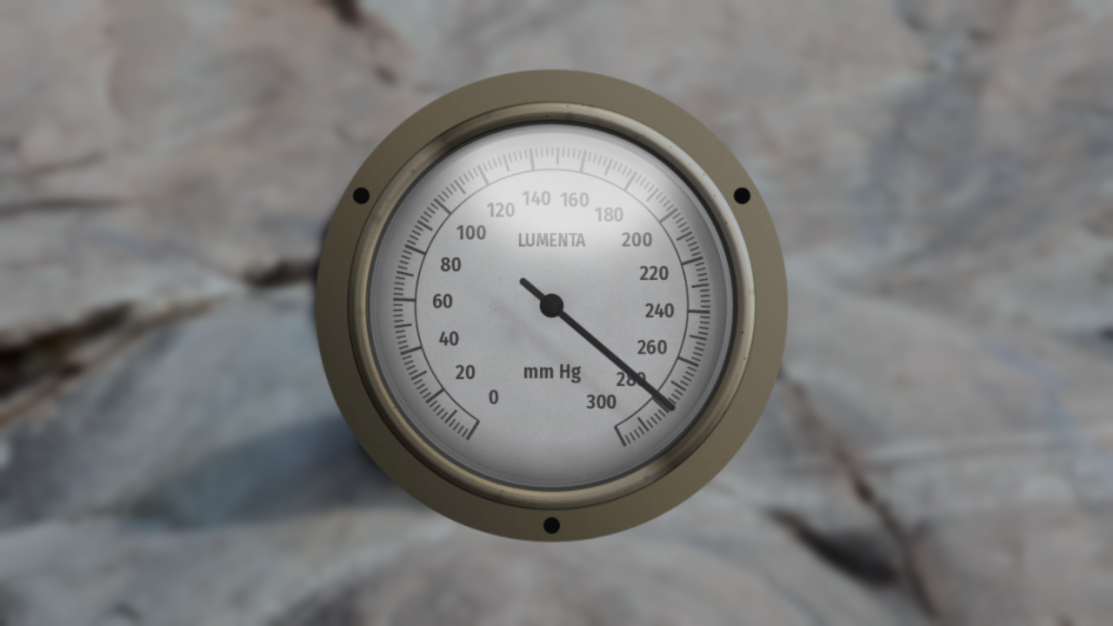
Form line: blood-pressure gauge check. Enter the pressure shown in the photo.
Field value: 278 mmHg
